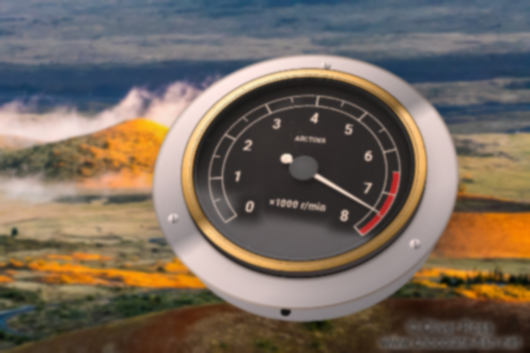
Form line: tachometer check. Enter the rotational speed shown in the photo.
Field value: 7500 rpm
